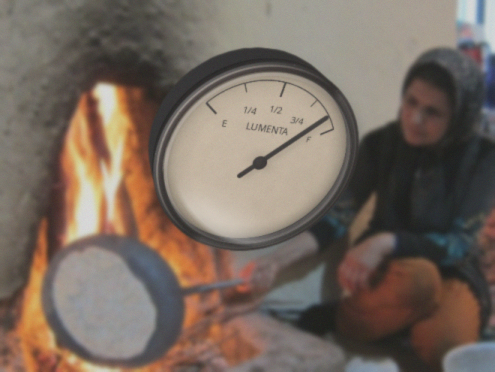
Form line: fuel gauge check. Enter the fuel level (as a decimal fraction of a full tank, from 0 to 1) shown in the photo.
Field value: 0.875
